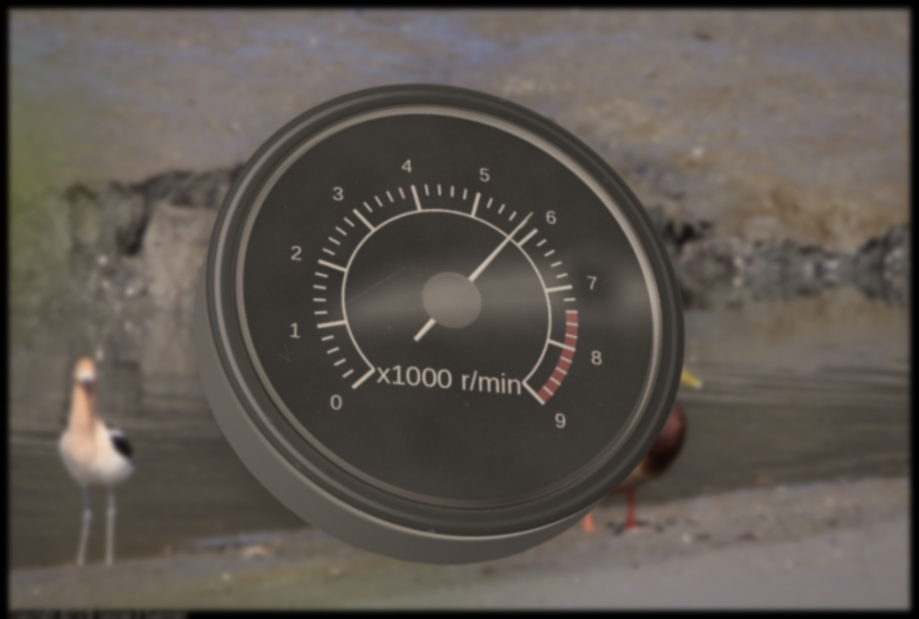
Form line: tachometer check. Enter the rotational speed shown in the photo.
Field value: 5800 rpm
